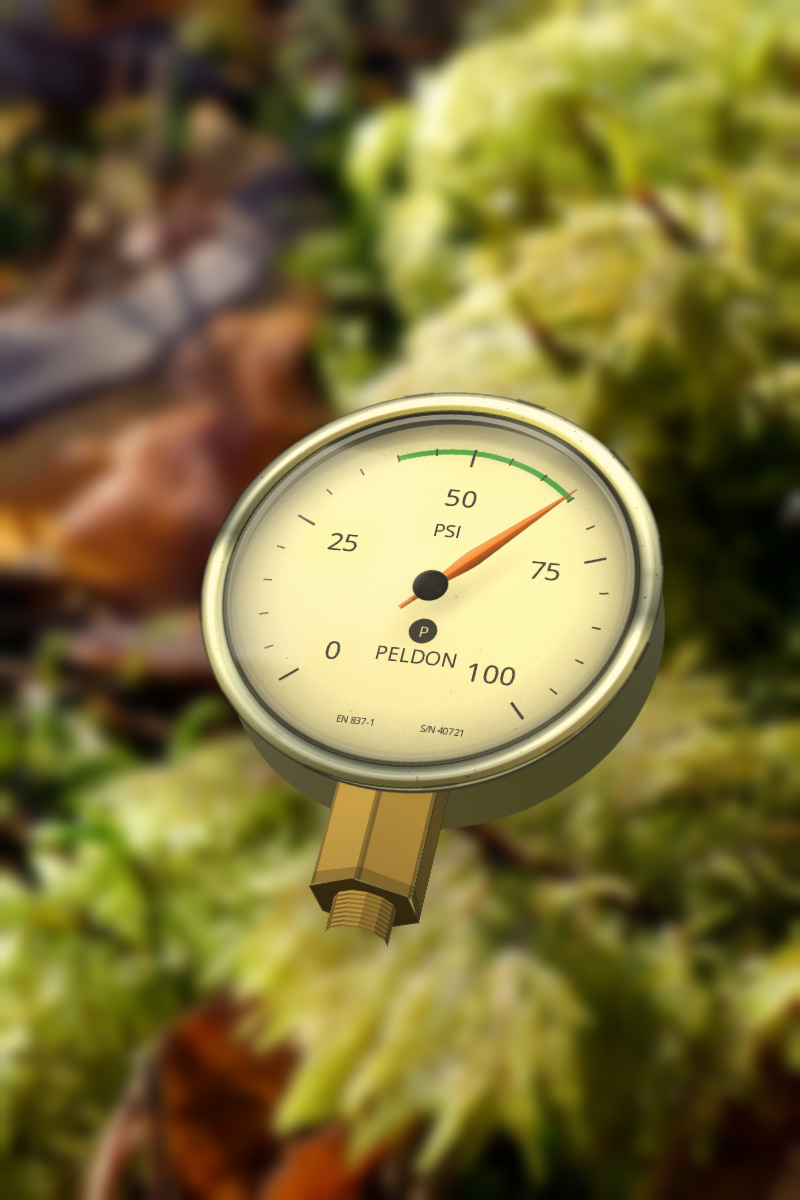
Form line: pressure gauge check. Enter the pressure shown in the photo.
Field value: 65 psi
